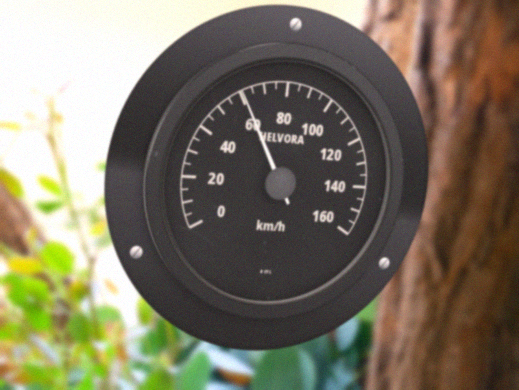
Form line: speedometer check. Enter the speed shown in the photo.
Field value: 60 km/h
